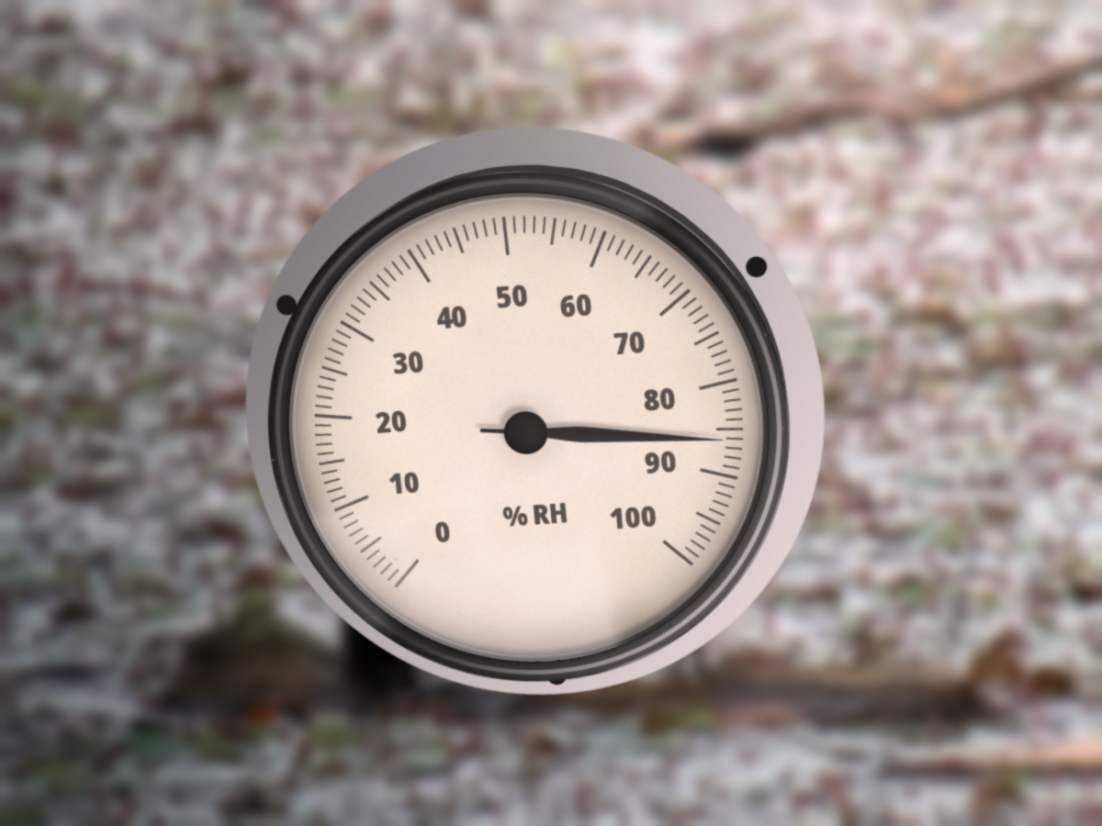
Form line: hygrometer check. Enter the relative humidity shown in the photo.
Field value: 86 %
